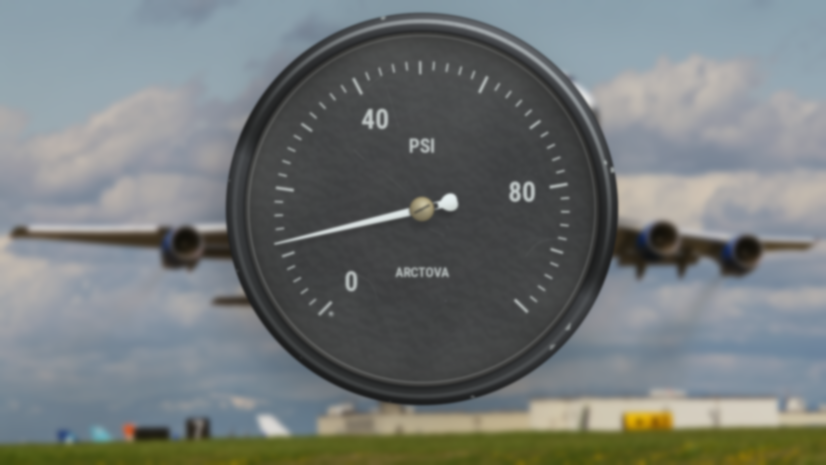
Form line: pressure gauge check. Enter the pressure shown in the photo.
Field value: 12 psi
